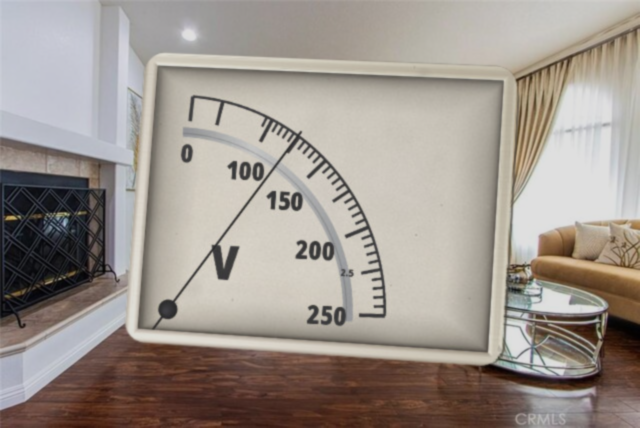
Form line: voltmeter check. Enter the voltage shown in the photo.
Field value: 125 V
